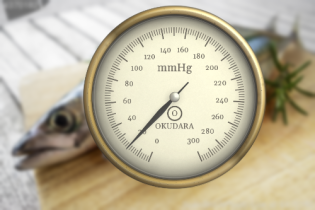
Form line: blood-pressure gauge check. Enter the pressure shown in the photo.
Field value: 20 mmHg
